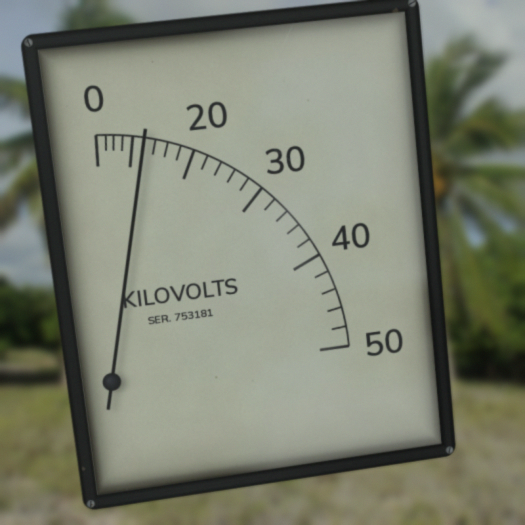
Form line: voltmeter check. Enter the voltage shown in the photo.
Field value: 12 kV
